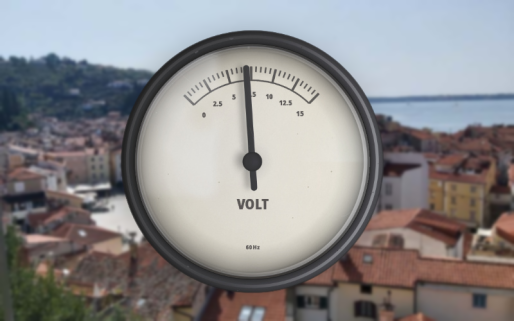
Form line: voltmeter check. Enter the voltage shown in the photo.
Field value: 7 V
